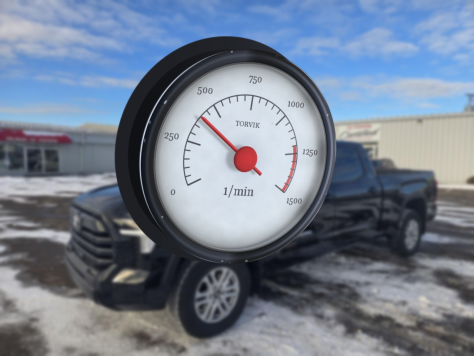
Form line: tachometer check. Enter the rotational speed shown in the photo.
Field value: 400 rpm
